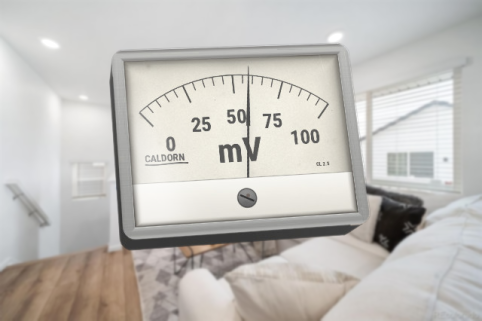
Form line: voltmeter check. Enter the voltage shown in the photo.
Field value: 57.5 mV
